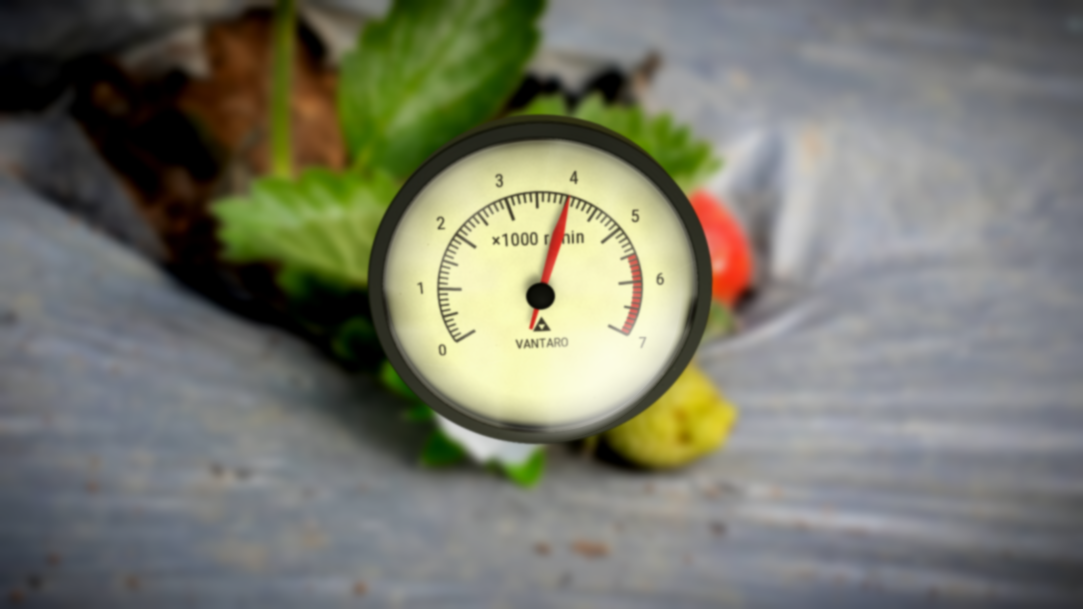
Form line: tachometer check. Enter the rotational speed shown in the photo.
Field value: 4000 rpm
